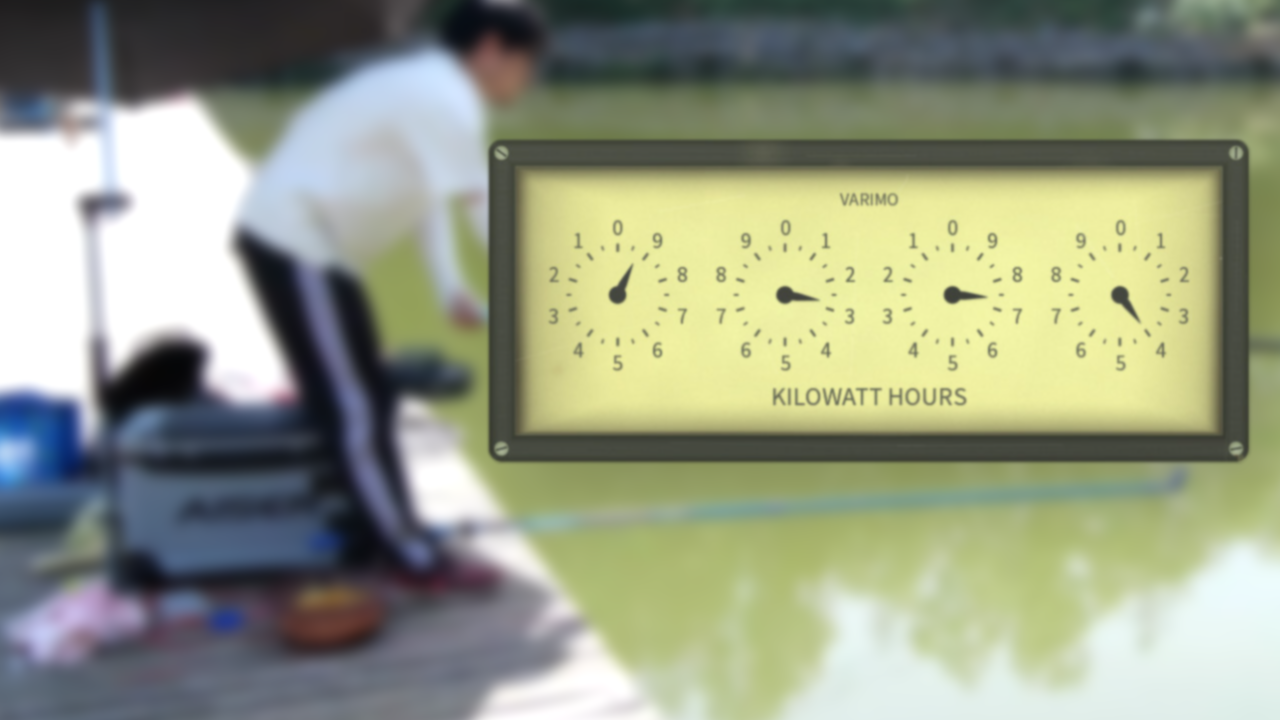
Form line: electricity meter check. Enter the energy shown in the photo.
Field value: 9274 kWh
